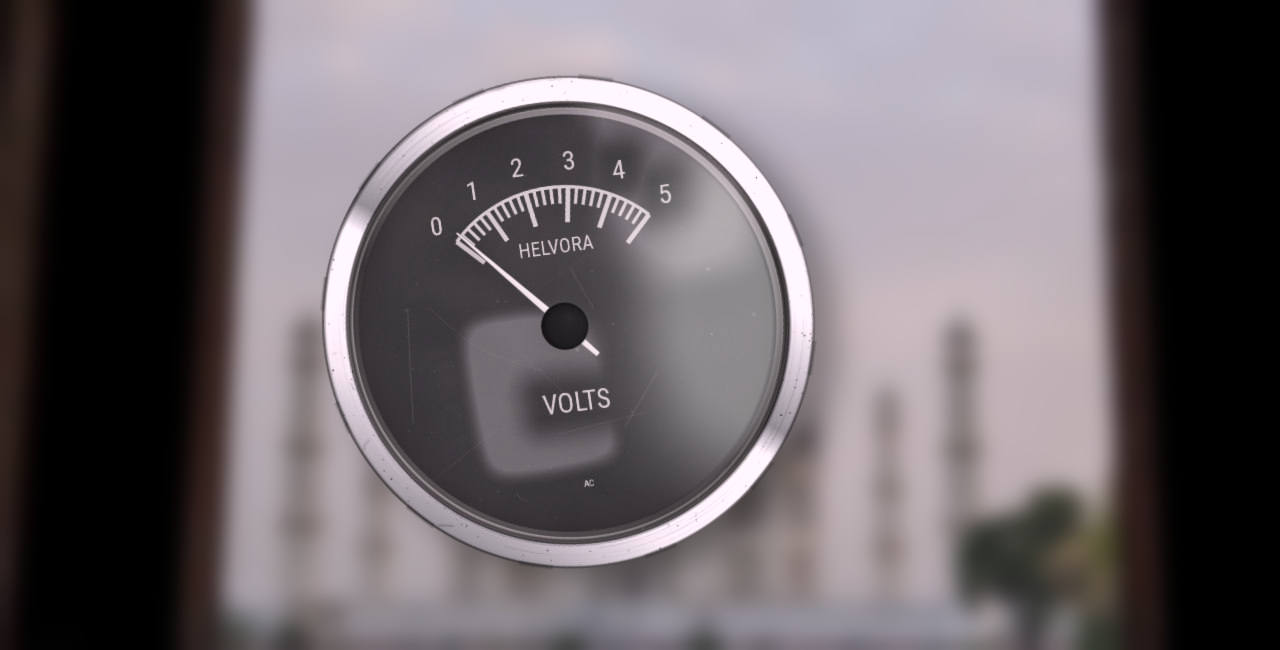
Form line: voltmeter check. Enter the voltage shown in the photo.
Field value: 0.2 V
